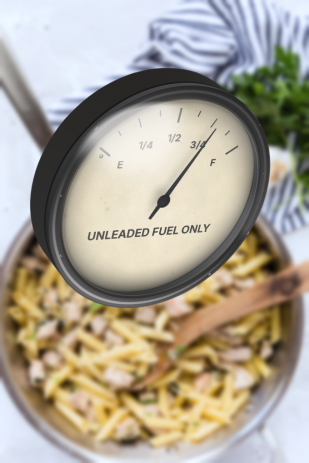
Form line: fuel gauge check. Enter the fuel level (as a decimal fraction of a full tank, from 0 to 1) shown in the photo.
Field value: 0.75
